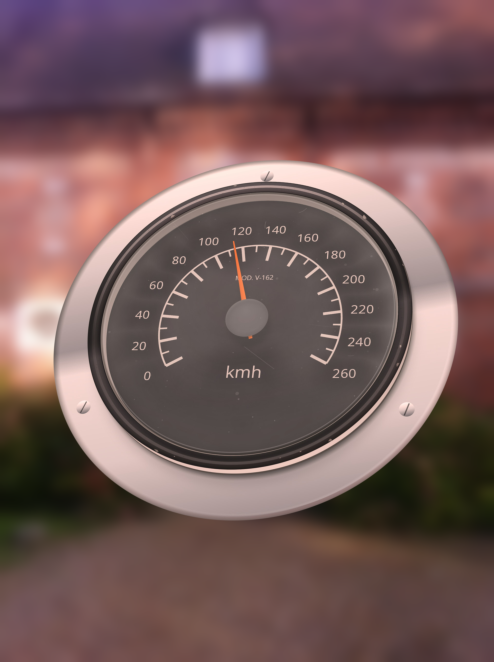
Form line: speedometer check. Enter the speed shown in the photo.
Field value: 115 km/h
